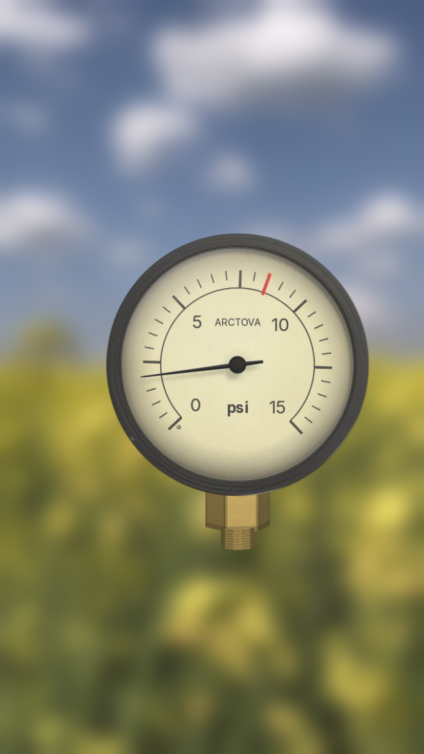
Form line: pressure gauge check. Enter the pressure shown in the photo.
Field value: 2 psi
